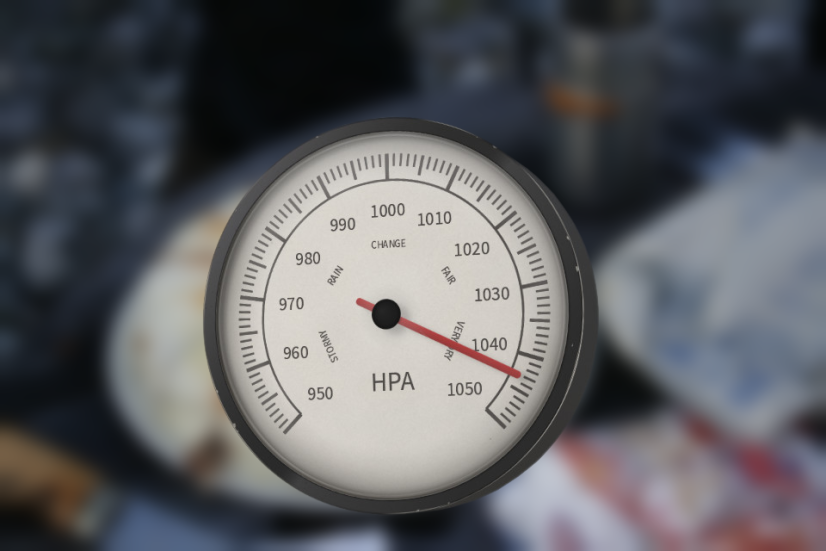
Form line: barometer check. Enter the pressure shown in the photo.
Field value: 1043 hPa
